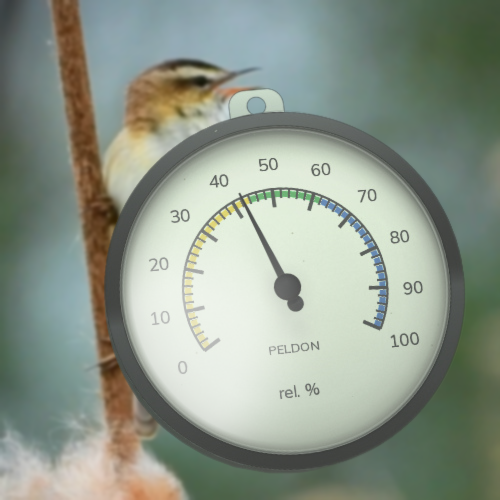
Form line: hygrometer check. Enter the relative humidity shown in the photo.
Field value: 42 %
